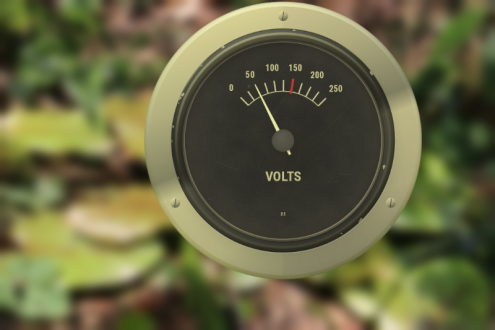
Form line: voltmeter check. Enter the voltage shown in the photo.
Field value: 50 V
